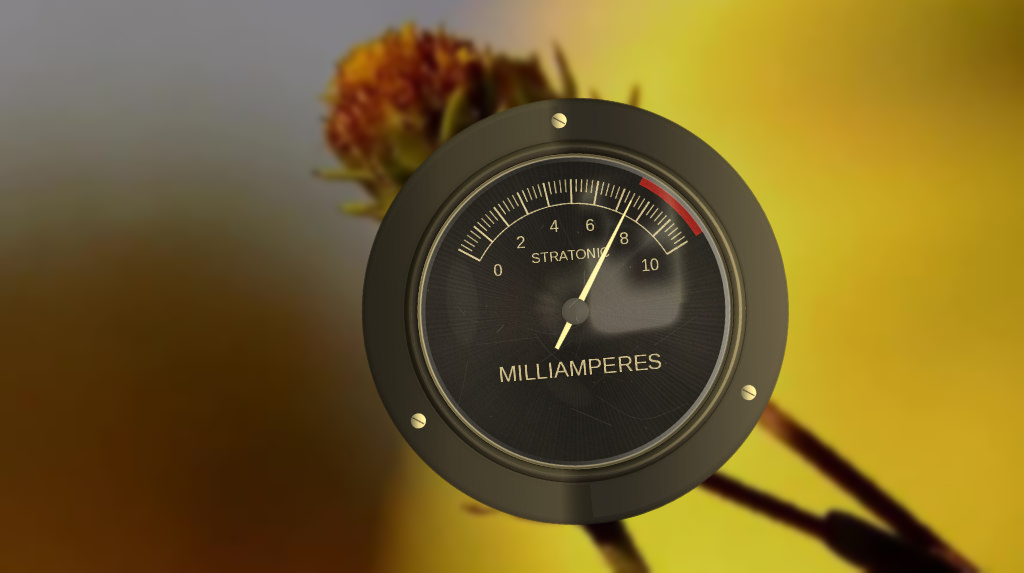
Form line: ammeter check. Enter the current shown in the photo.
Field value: 7.4 mA
